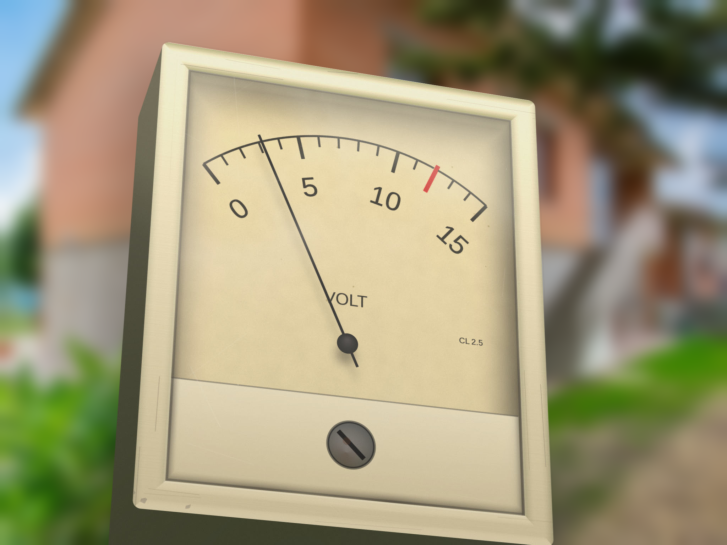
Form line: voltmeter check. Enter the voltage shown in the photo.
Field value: 3 V
